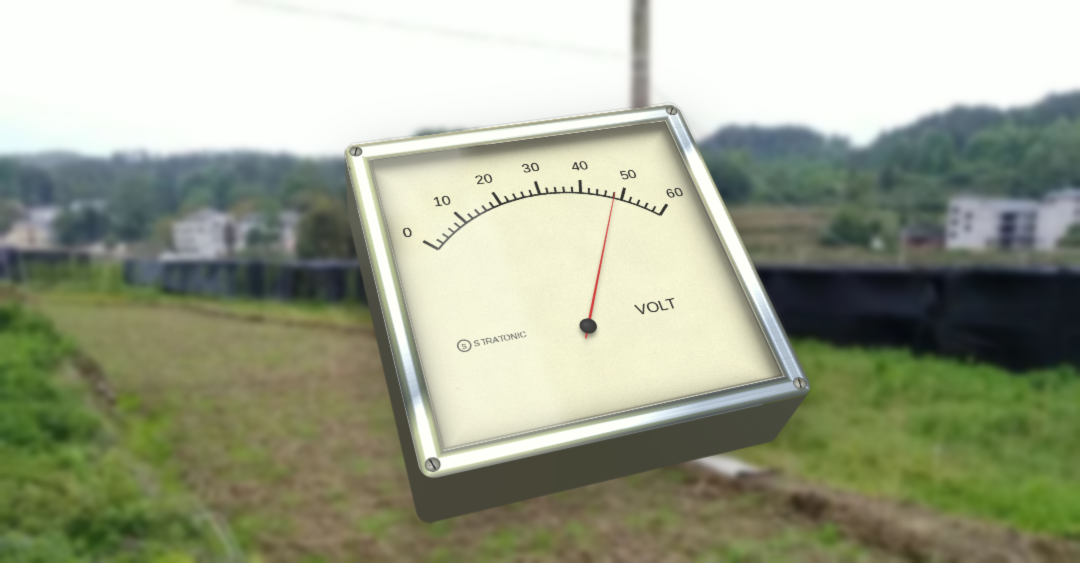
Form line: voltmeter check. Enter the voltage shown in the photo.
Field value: 48 V
